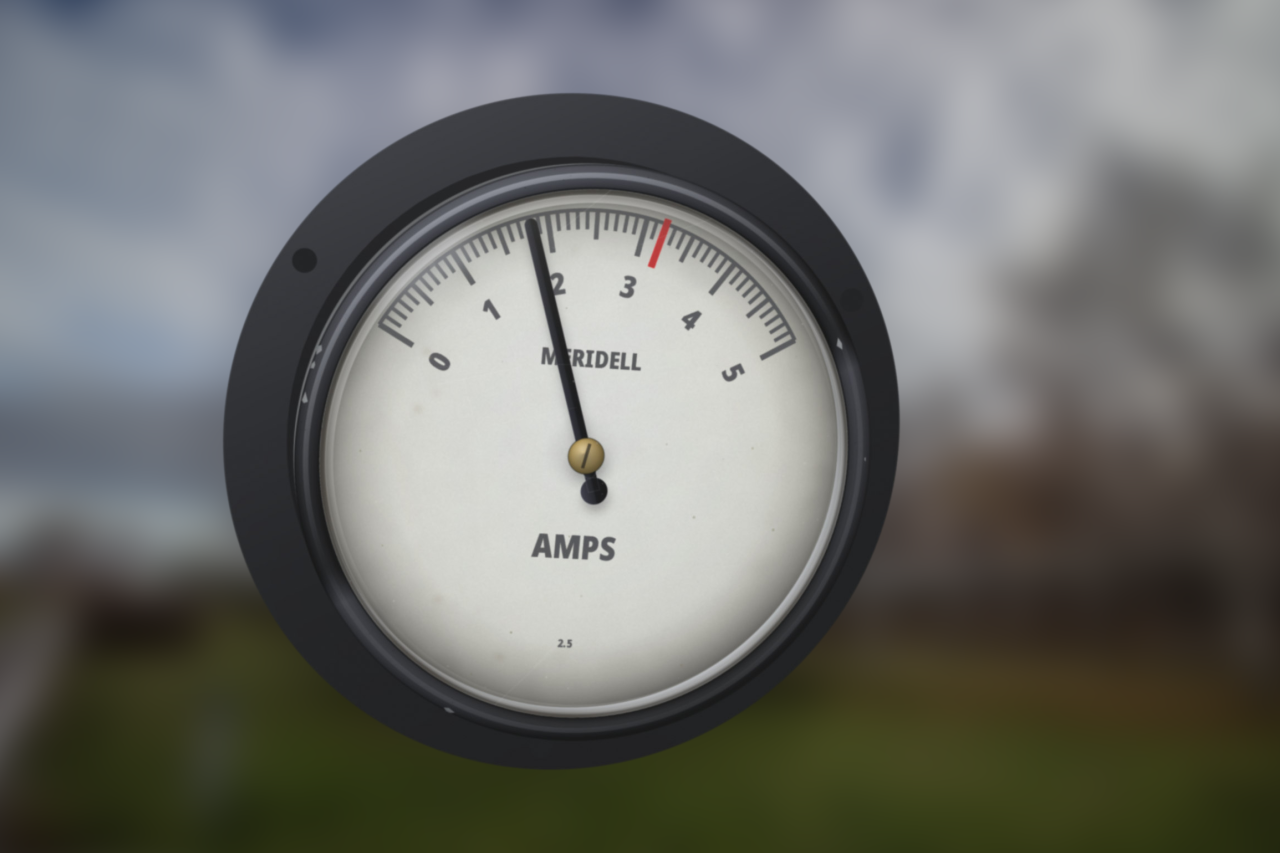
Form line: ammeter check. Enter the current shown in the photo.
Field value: 1.8 A
